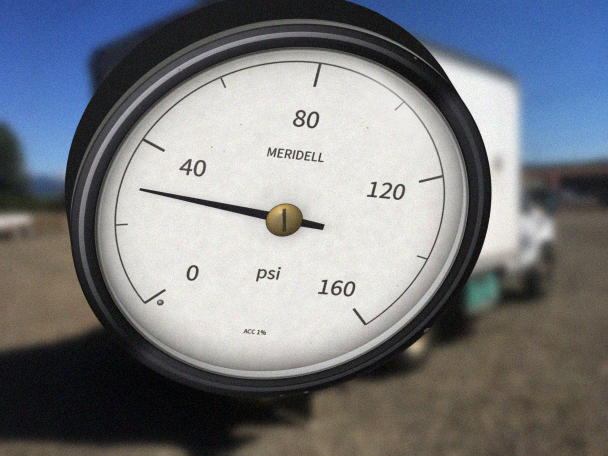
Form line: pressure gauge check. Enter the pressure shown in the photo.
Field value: 30 psi
